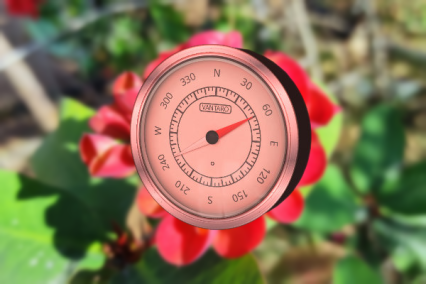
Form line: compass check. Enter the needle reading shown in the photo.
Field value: 60 °
